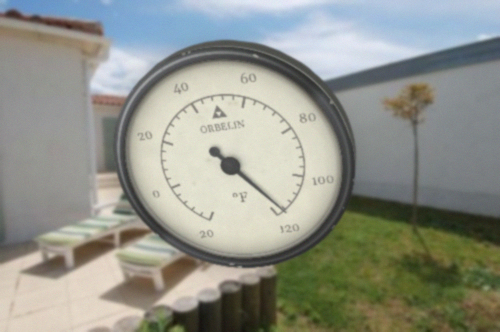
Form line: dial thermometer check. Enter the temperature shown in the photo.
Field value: 116 °F
